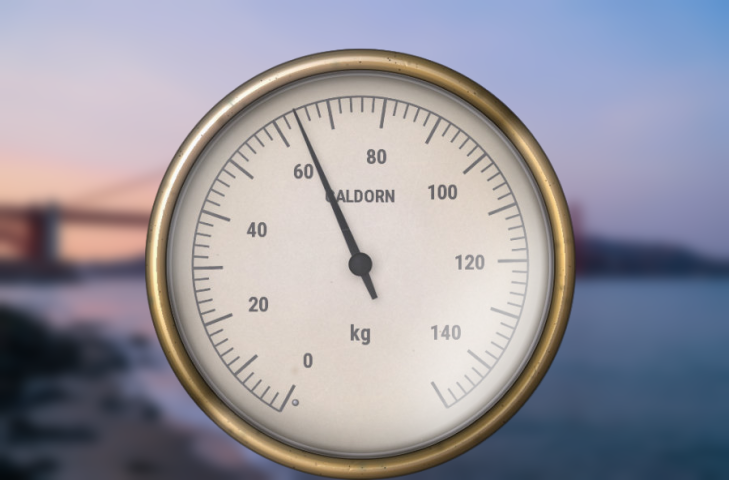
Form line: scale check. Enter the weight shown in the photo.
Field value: 64 kg
